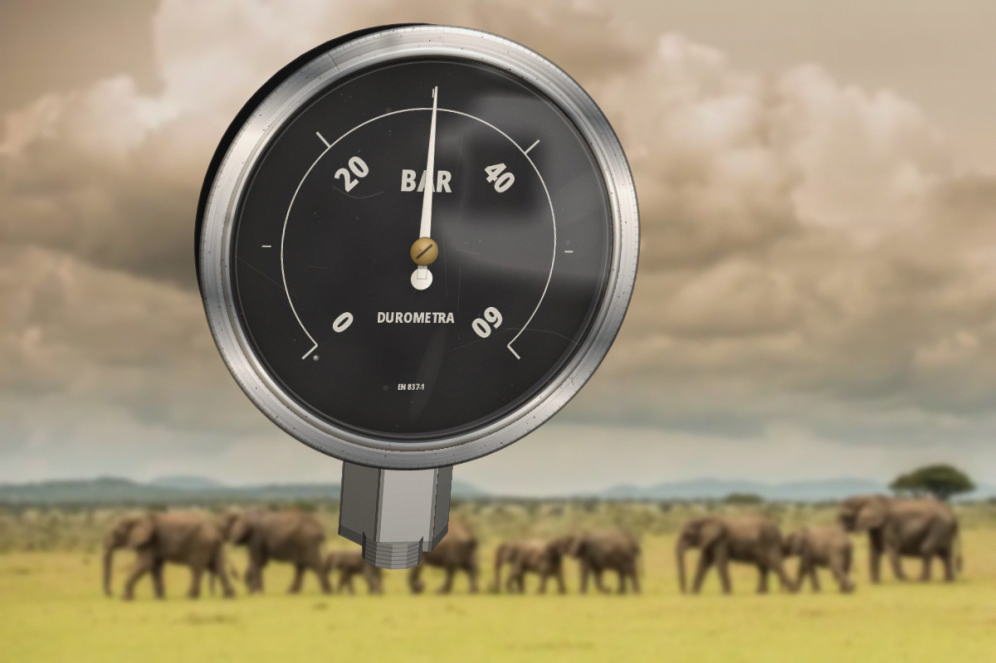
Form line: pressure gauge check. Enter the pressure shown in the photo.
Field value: 30 bar
